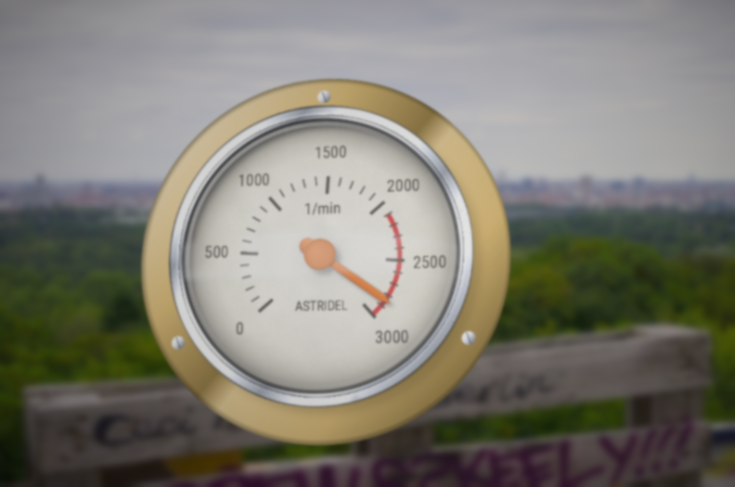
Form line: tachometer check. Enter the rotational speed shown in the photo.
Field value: 2850 rpm
